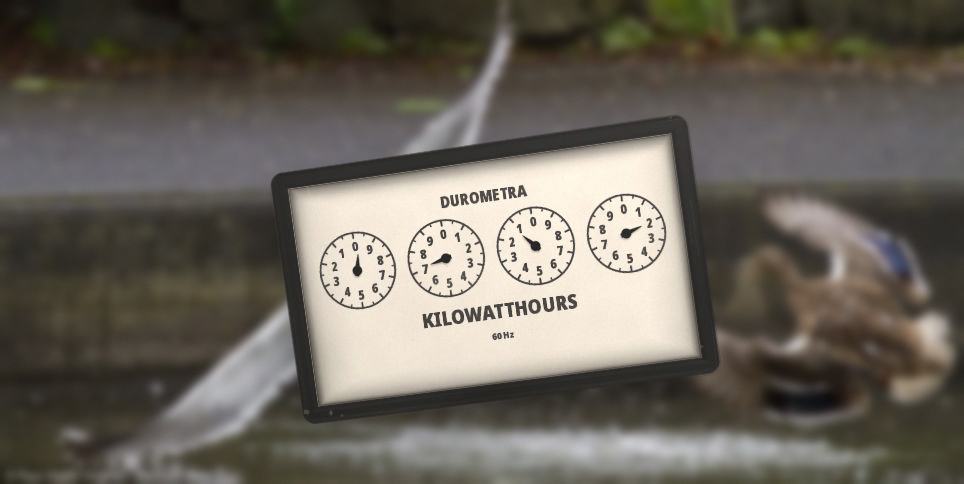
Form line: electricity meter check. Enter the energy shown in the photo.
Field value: 9712 kWh
